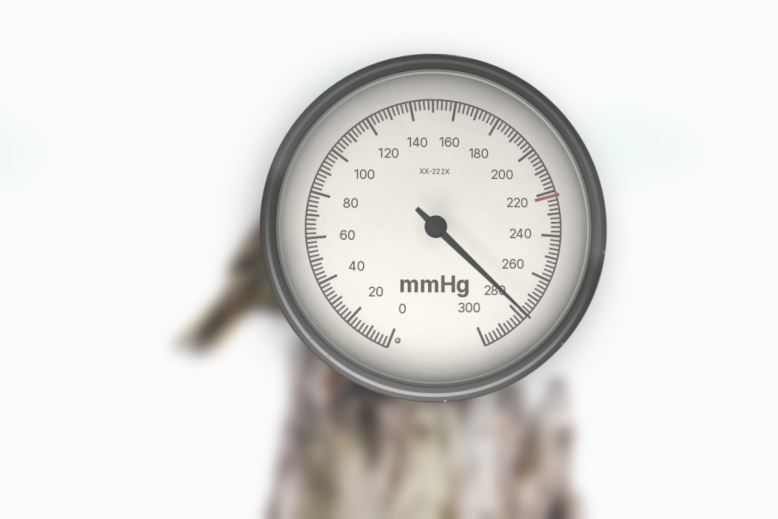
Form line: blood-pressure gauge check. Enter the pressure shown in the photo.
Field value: 278 mmHg
